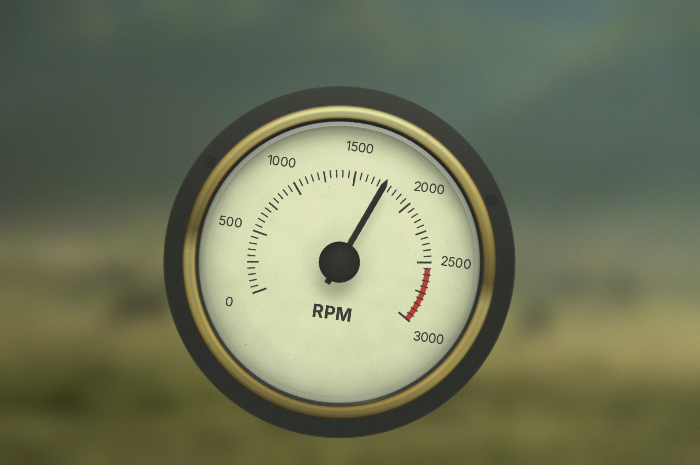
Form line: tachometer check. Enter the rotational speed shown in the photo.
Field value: 1750 rpm
